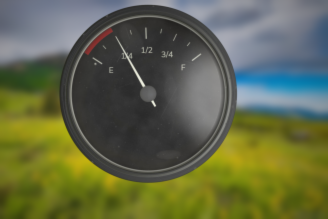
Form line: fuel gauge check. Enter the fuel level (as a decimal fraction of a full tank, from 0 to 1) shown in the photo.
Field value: 0.25
